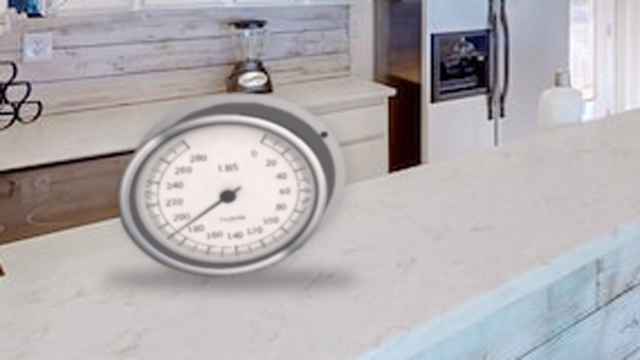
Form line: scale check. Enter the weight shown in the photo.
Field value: 190 lb
